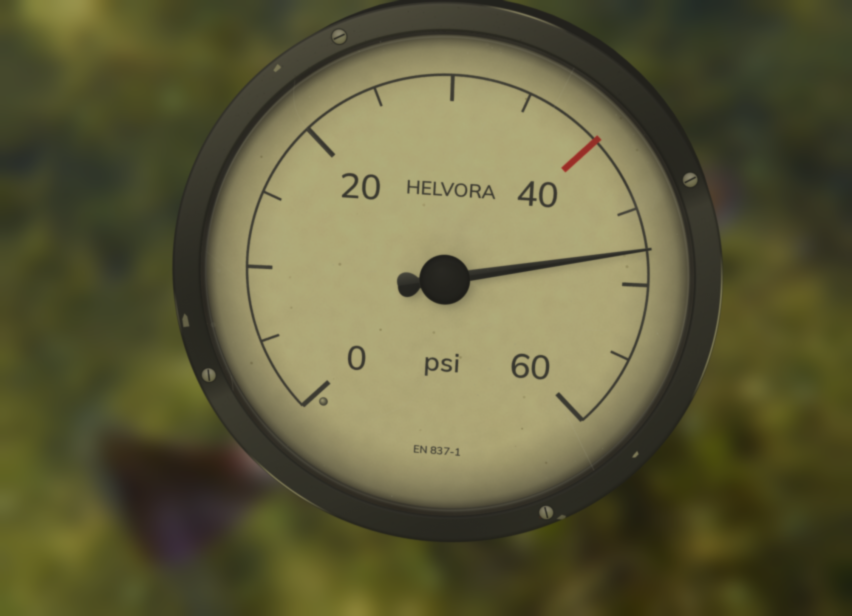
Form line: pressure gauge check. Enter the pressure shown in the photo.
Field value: 47.5 psi
